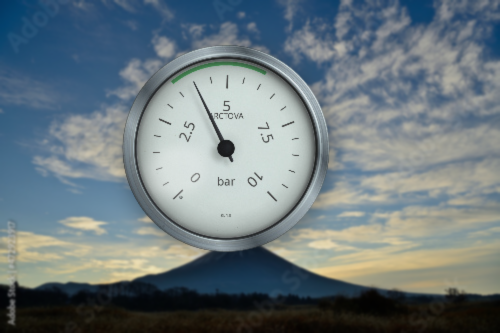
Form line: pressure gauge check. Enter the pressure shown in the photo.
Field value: 4 bar
